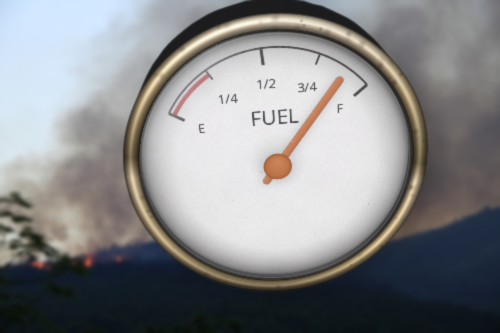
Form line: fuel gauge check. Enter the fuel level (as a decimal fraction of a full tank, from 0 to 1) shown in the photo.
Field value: 0.875
